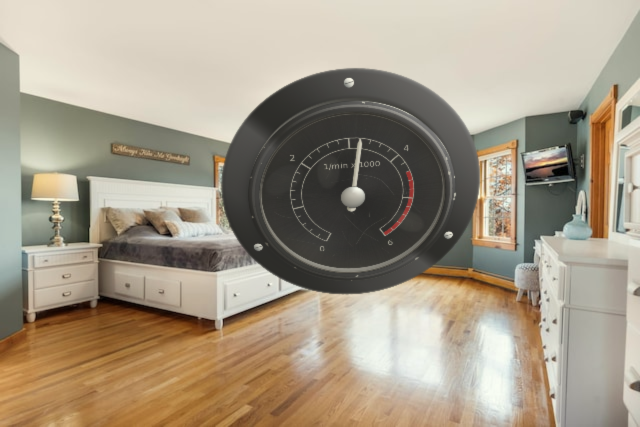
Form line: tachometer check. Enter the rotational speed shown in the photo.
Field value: 3200 rpm
